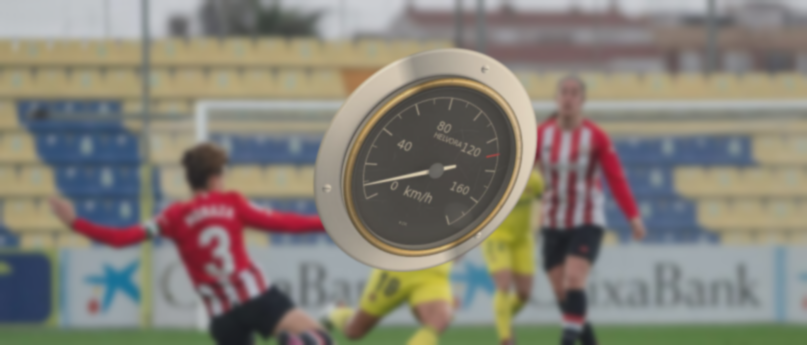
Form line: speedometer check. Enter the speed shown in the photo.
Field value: 10 km/h
